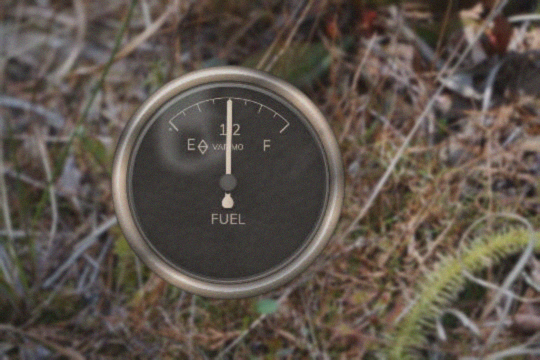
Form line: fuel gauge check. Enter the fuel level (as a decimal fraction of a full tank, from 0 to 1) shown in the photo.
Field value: 0.5
